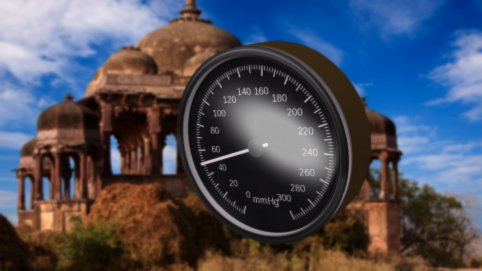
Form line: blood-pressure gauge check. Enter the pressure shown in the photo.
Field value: 50 mmHg
